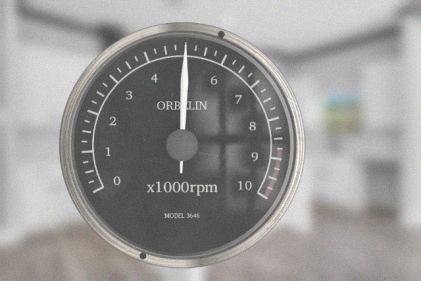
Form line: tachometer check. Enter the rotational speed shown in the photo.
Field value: 5000 rpm
